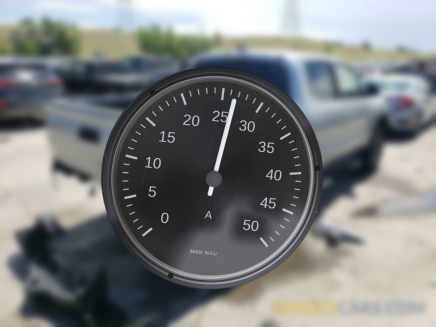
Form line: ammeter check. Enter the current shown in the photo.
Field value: 26.5 A
